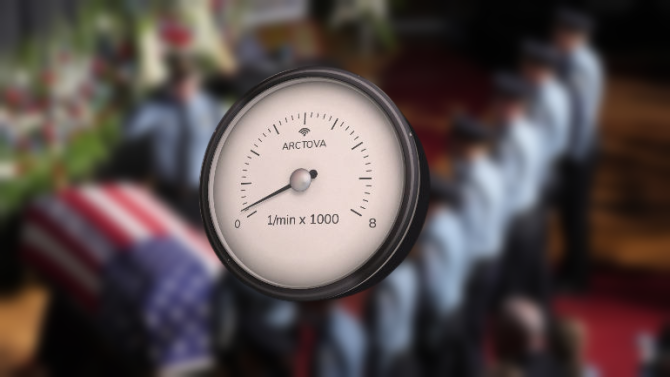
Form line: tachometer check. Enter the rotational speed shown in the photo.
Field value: 200 rpm
